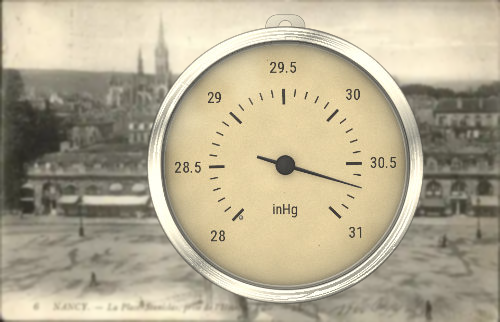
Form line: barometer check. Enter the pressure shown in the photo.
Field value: 30.7 inHg
